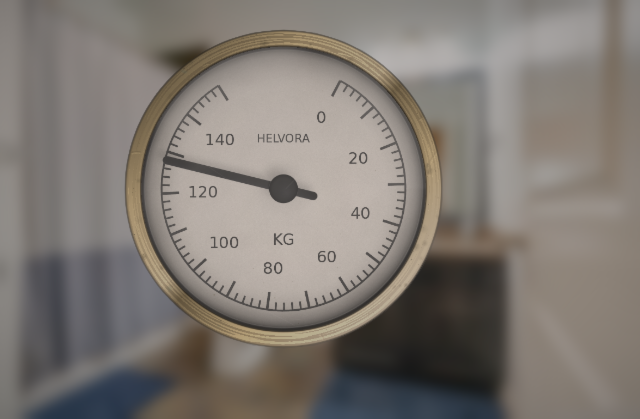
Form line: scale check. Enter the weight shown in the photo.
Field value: 128 kg
